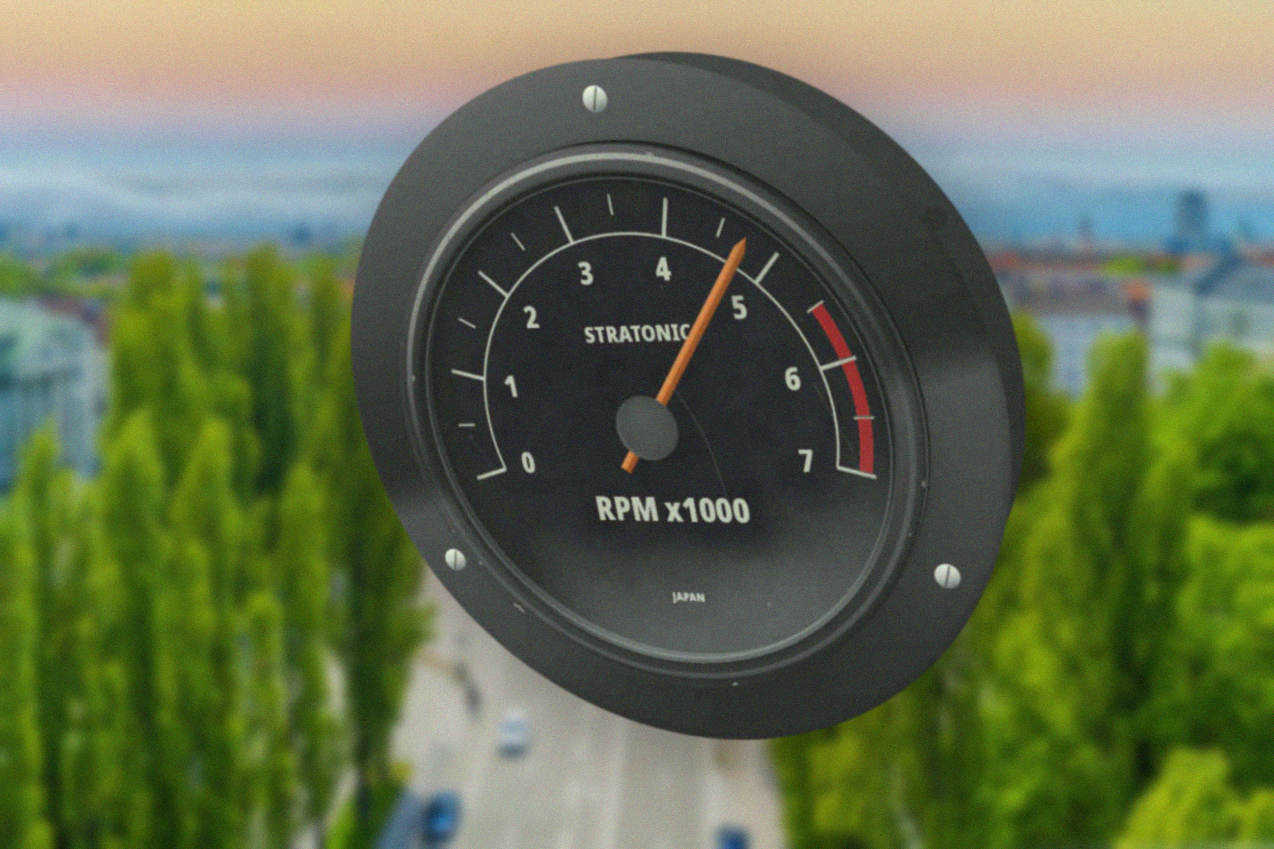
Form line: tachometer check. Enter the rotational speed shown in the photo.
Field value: 4750 rpm
